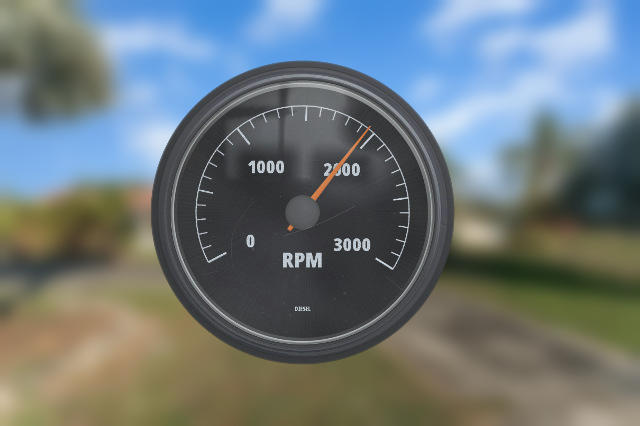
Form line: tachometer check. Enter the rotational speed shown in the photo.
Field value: 1950 rpm
